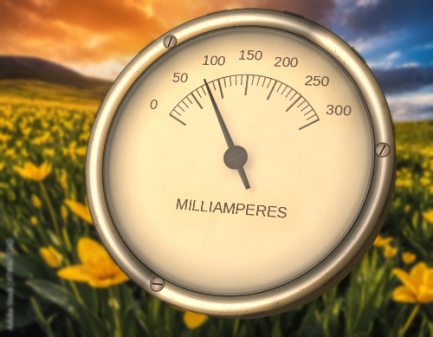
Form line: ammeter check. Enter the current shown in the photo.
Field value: 80 mA
